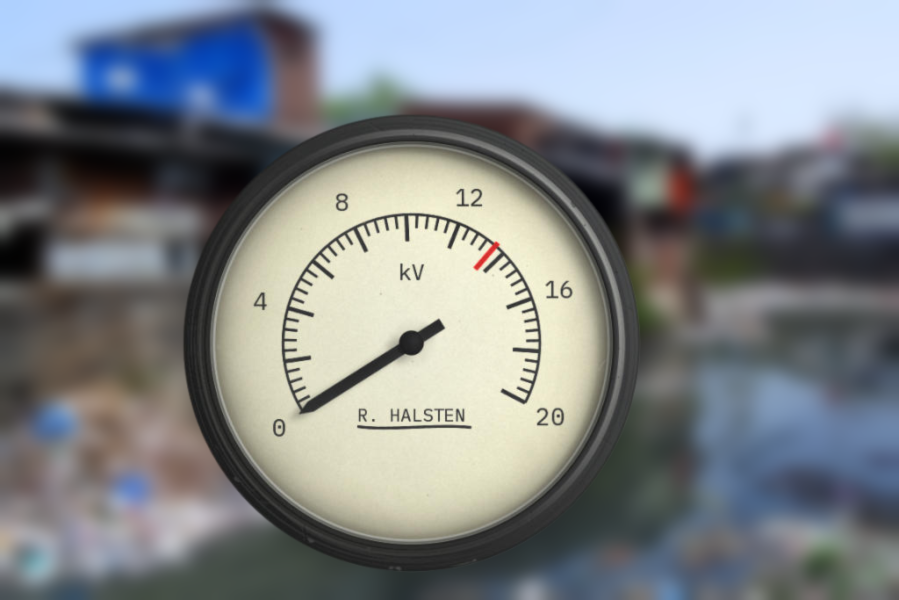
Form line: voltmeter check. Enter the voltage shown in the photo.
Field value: 0 kV
